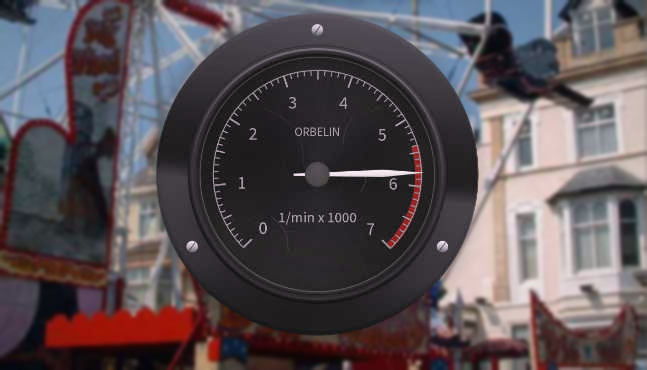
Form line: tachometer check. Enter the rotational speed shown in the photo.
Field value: 5800 rpm
